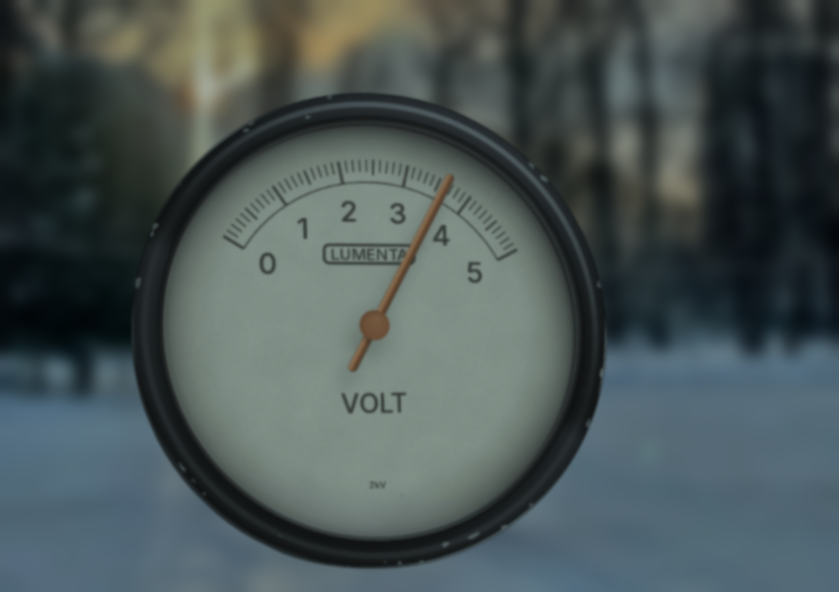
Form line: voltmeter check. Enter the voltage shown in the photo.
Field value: 3.6 V
